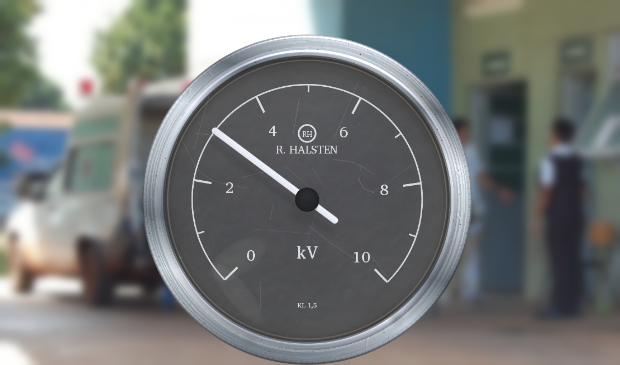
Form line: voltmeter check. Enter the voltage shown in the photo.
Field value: 3 kV
